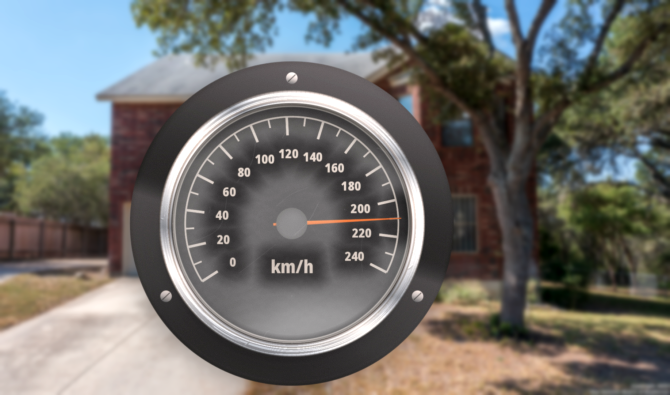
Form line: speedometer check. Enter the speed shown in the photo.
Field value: 210 km/h
